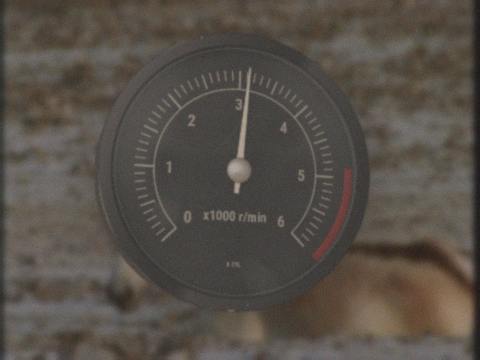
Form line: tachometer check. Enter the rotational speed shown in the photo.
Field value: 3100 rpm
